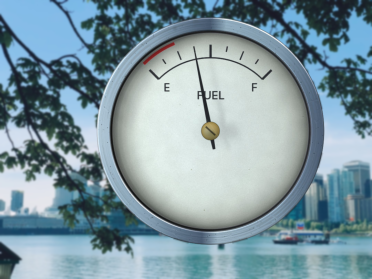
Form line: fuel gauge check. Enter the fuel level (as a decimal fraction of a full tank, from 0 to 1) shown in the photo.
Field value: 0.375
